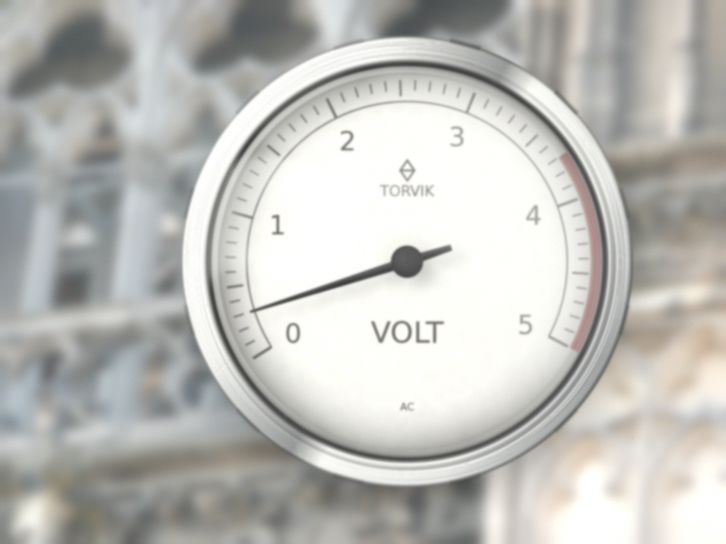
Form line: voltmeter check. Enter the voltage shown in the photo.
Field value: 0.3 V
